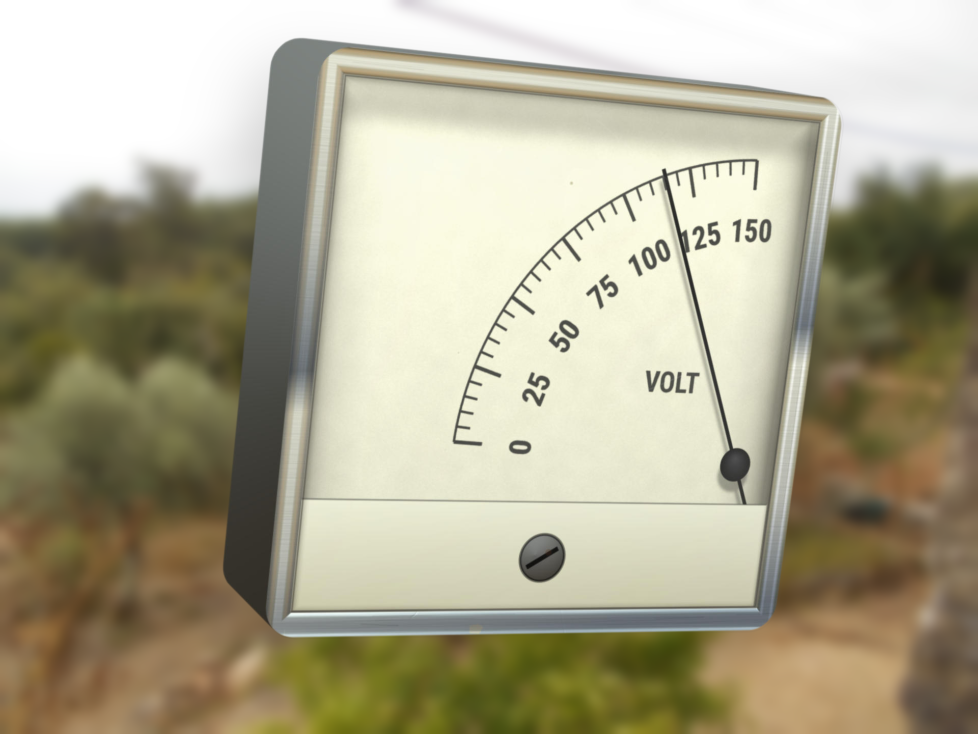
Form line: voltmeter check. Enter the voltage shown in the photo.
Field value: 115 V
